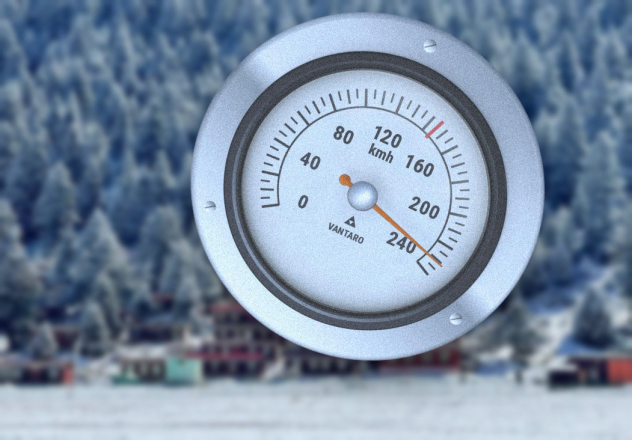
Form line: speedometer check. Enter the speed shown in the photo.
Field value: 230 km/h
